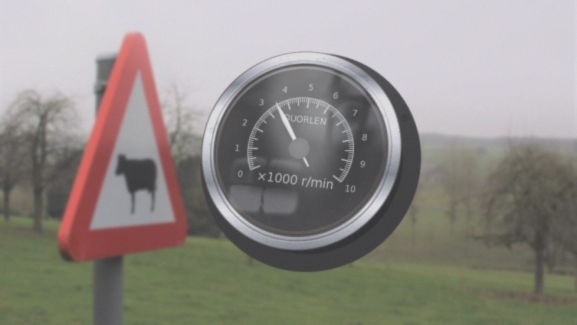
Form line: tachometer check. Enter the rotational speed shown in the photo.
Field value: 3500 rpm
